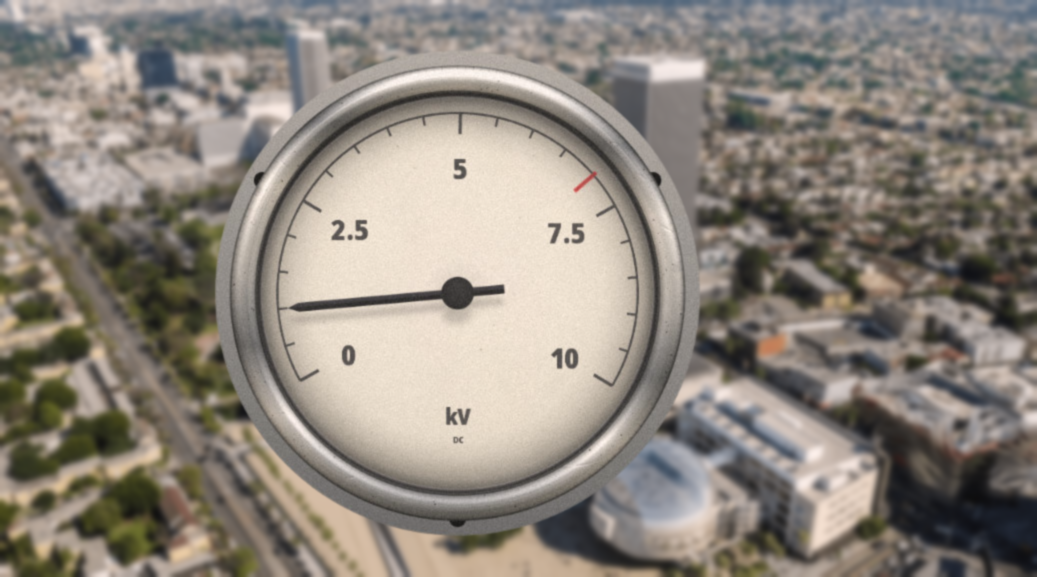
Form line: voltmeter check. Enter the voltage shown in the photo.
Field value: 1 kV
